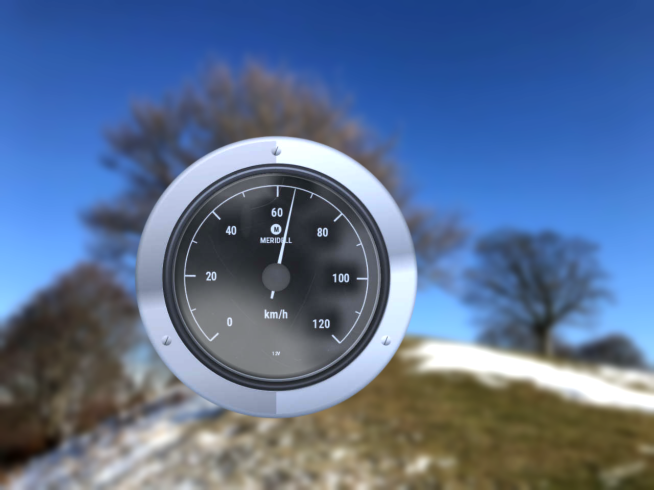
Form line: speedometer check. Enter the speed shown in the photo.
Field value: 65 km/h
